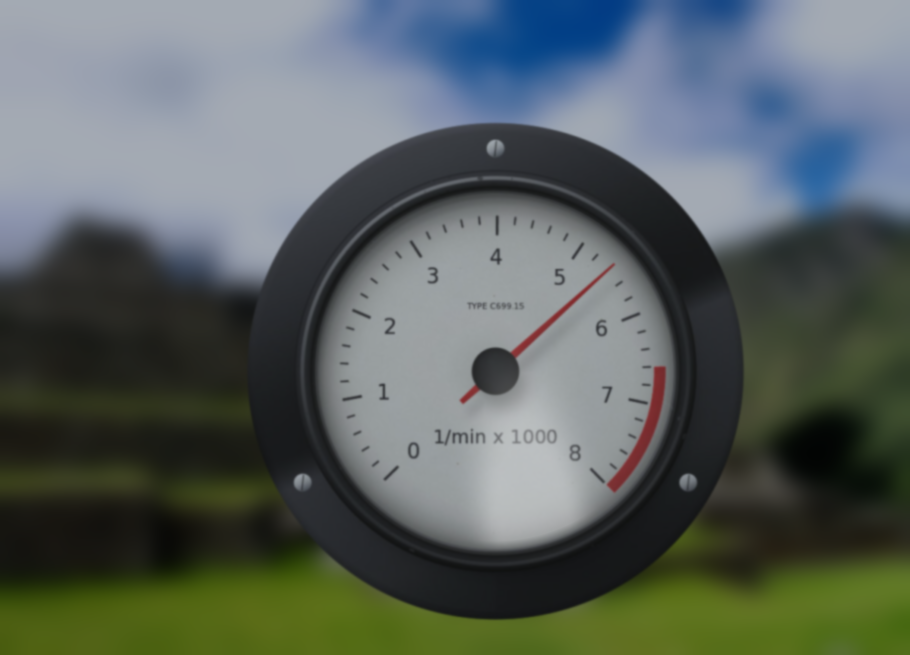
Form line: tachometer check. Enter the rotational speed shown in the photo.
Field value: 5400 rpm
